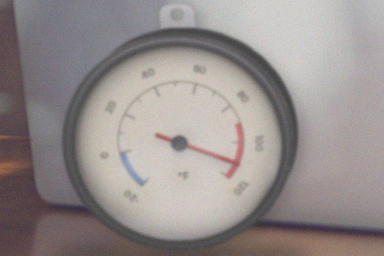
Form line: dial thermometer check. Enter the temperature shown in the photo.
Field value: 110 °F
